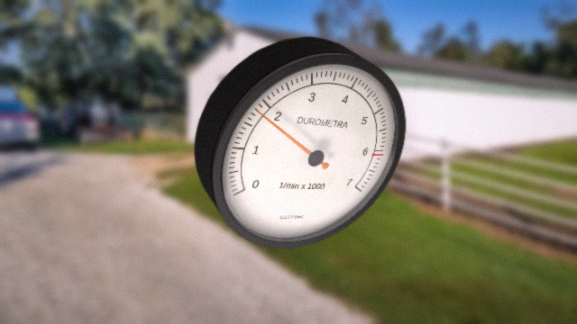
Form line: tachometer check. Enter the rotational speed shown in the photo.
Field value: 1800 rpm
